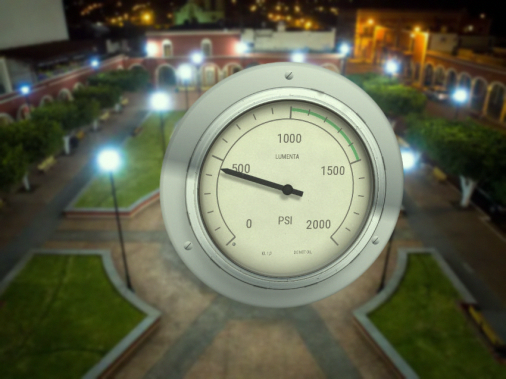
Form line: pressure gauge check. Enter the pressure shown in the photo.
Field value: 450 psi
